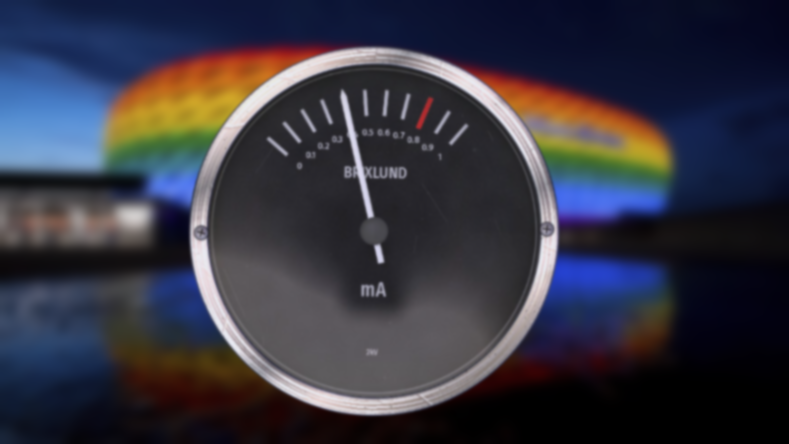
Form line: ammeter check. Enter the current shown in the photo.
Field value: 0.4 mA
